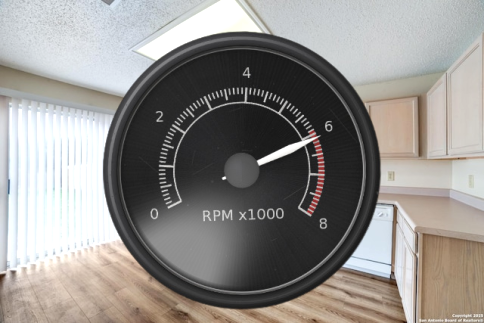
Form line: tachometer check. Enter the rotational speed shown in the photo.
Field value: 6100 rpm
